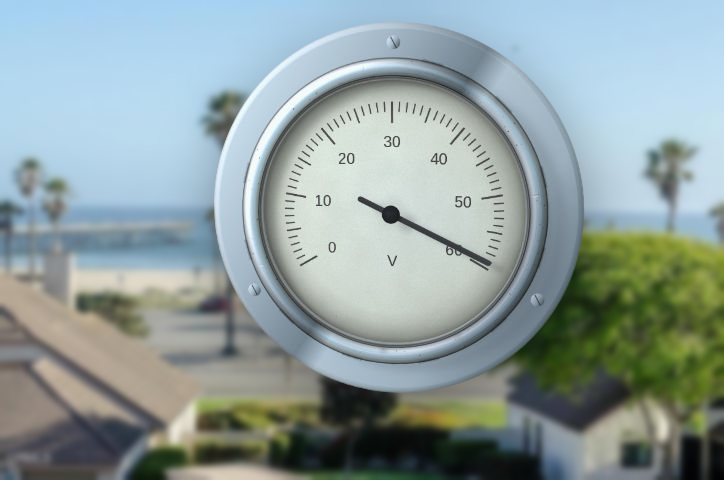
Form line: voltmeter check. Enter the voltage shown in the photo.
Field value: 59 V
